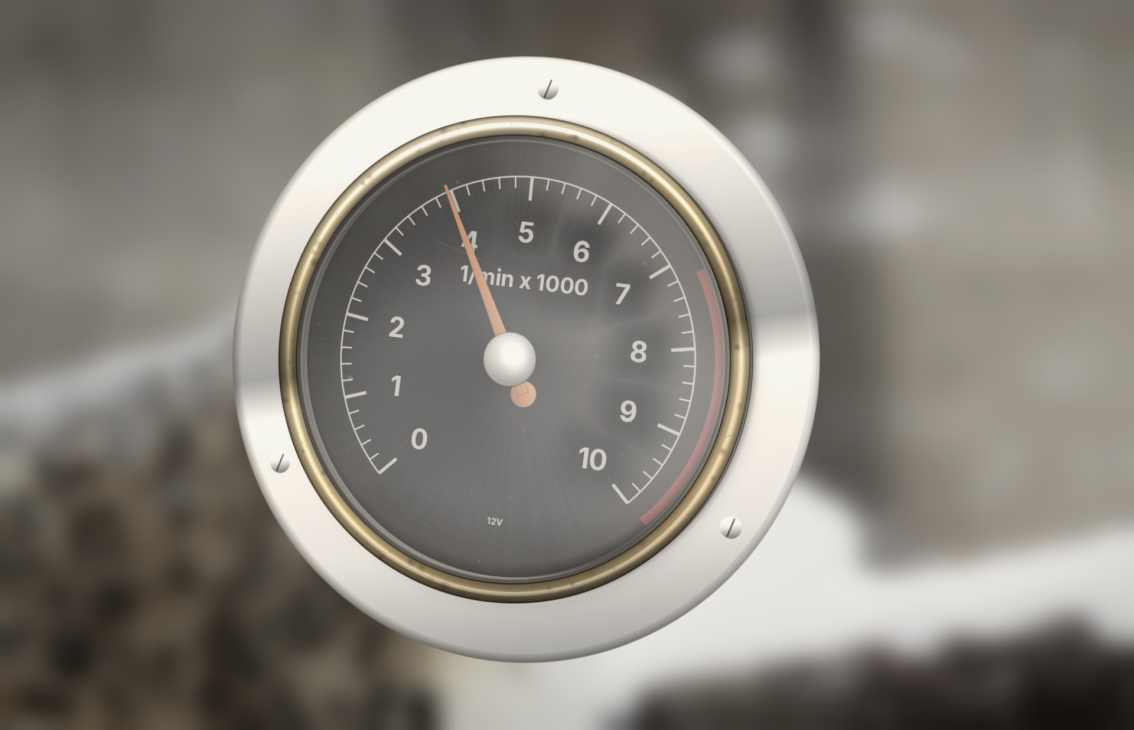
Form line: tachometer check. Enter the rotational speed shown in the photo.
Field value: 4000 rpm
